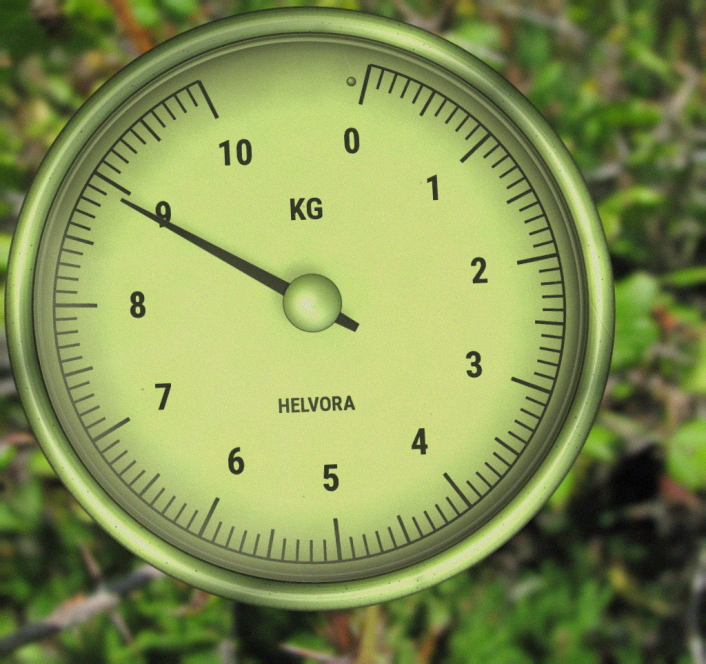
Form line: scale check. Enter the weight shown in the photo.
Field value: 8.9 kg
